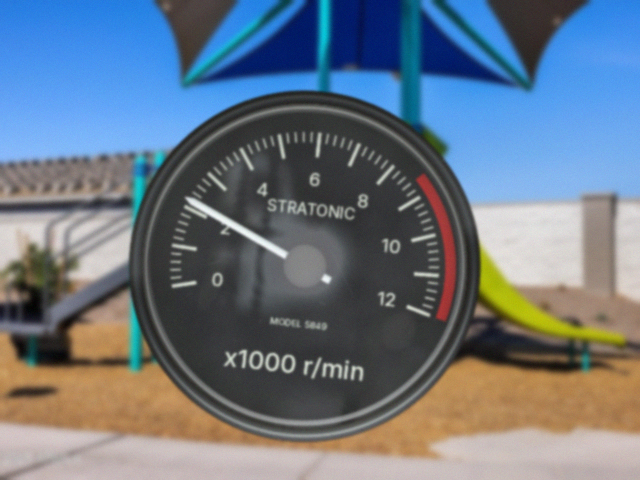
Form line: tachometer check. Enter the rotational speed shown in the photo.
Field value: 2200 rpm
